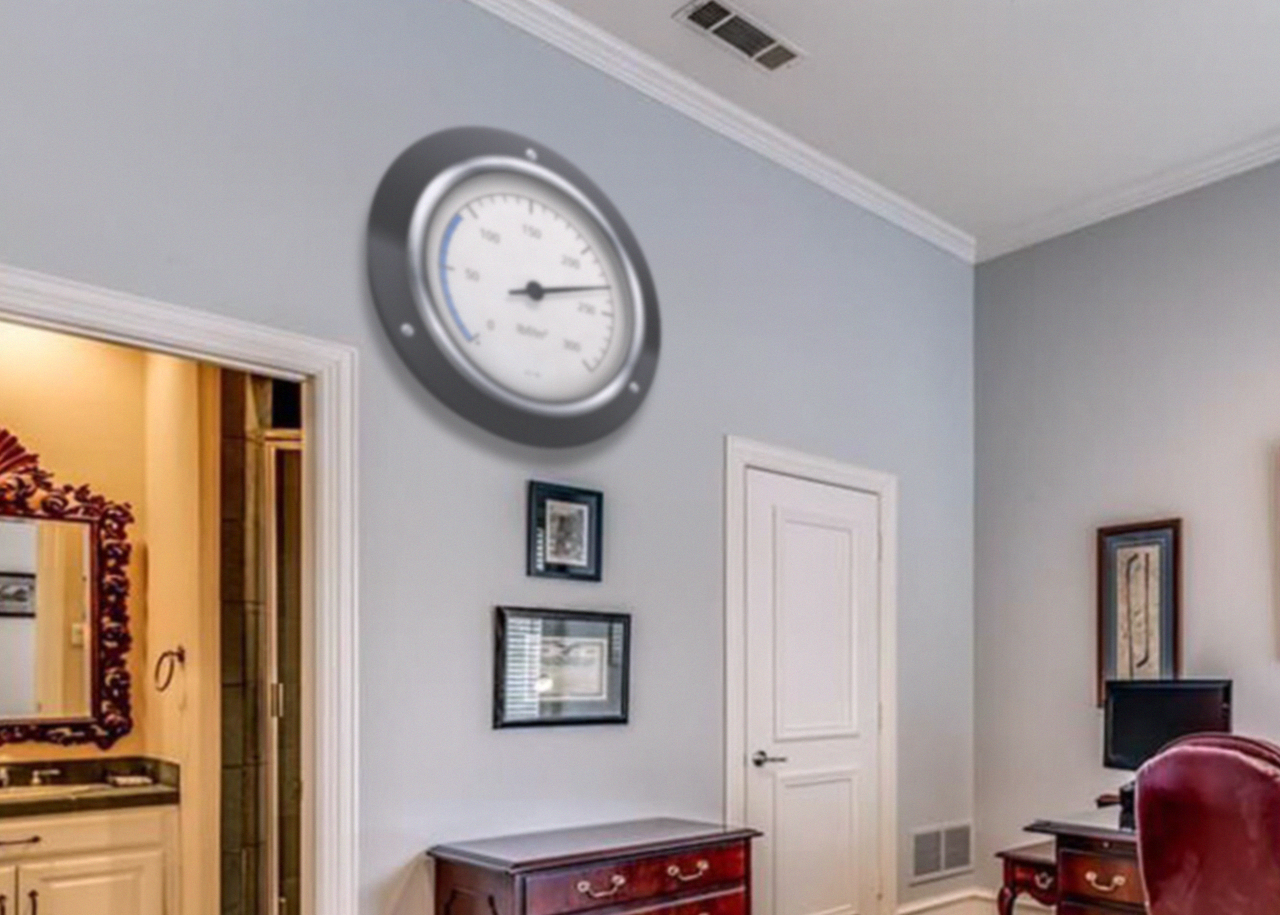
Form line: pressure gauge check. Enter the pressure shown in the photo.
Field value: 230 psi
